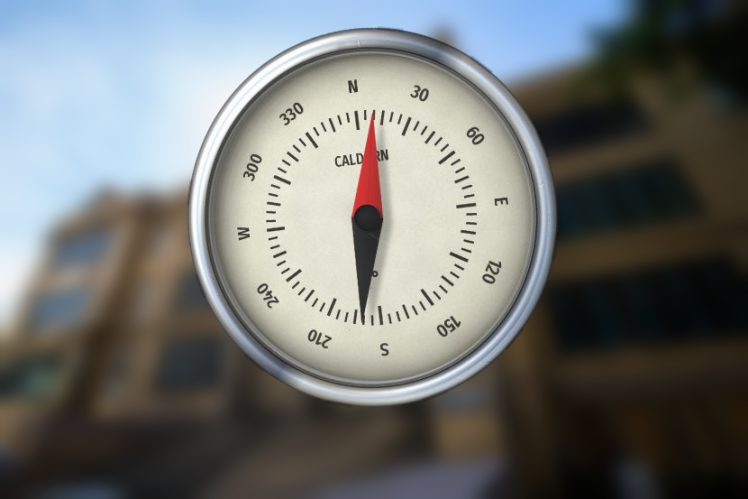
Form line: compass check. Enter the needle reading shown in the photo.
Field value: 10 °
